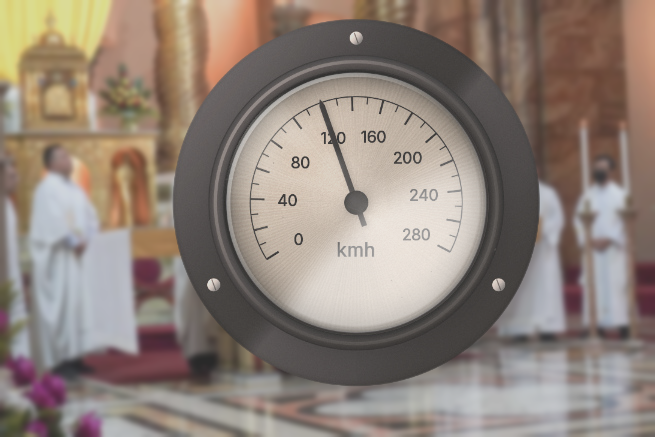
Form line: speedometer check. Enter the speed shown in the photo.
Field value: 120 km/h
